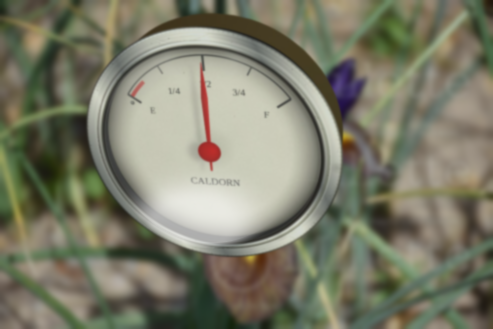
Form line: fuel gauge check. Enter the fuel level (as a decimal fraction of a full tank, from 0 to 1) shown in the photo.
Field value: 0.5
